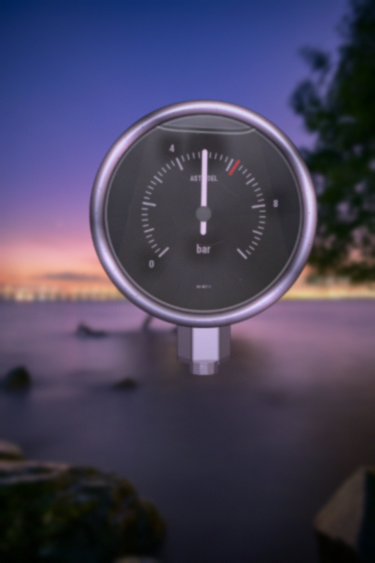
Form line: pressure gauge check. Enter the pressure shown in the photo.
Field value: 5 bar
